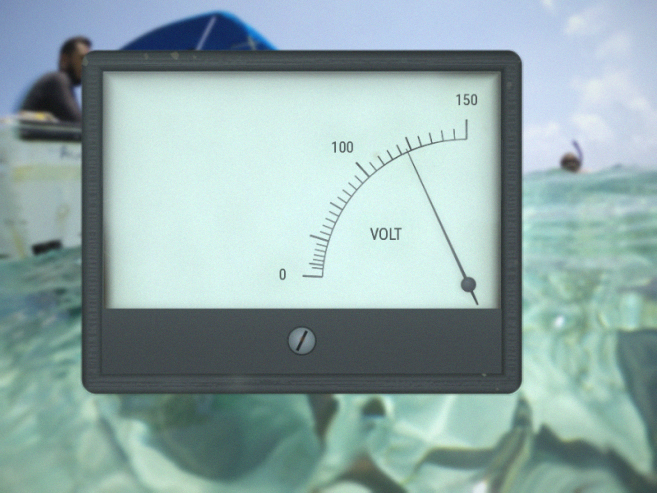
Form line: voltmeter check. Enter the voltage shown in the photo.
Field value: 122.5 V
